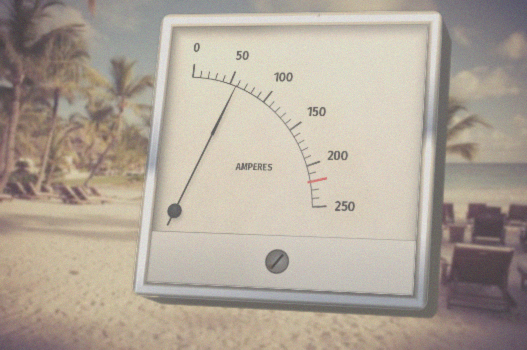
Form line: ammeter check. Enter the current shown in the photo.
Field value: 60 A
